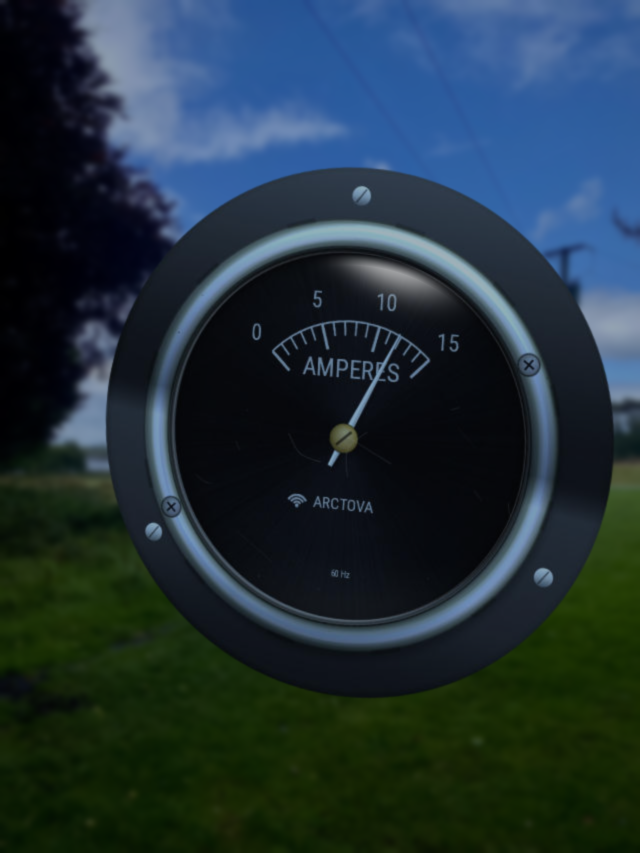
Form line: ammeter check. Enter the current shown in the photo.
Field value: 12 A
